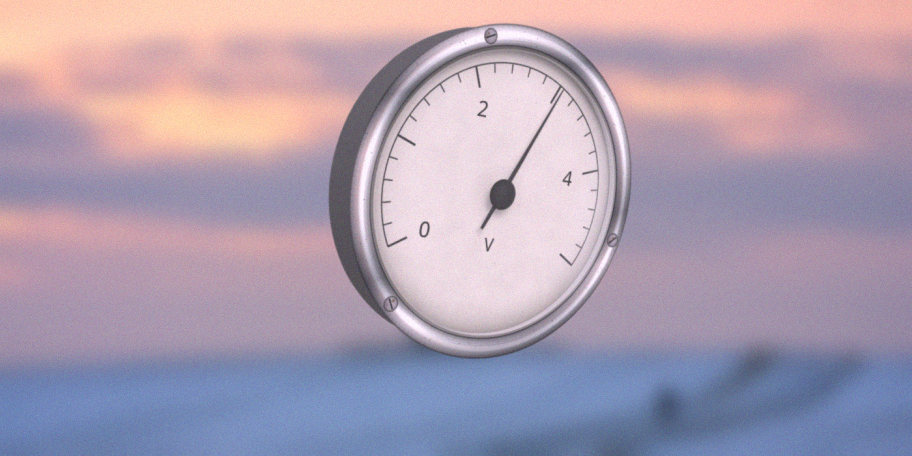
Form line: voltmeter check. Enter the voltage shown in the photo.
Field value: 3 V
